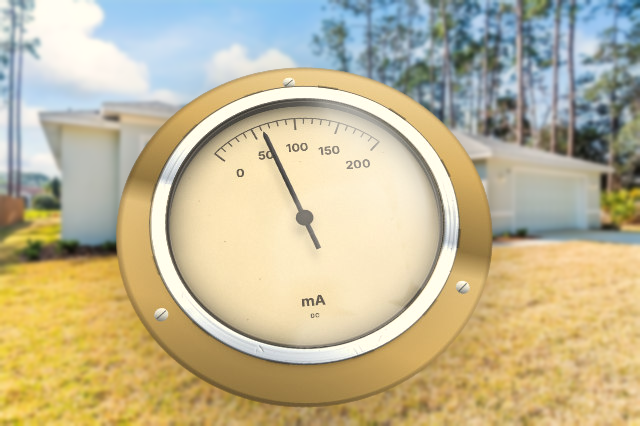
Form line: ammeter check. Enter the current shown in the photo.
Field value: 60 mA
